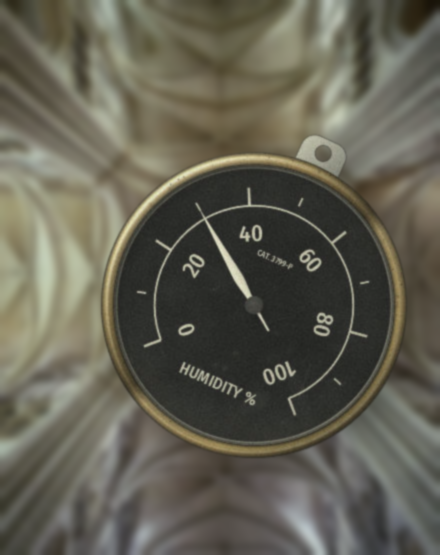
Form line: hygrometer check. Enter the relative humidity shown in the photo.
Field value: 30 %
